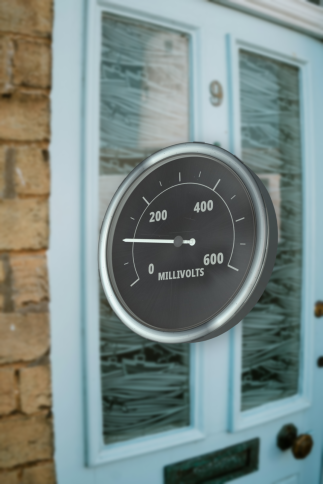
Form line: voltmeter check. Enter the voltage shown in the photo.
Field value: 100 mV
